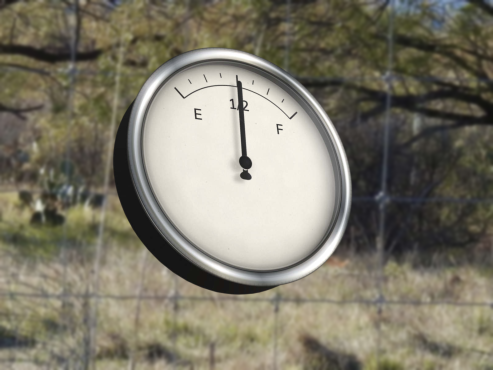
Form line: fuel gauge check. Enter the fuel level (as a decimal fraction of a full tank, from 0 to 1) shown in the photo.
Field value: 0.5
